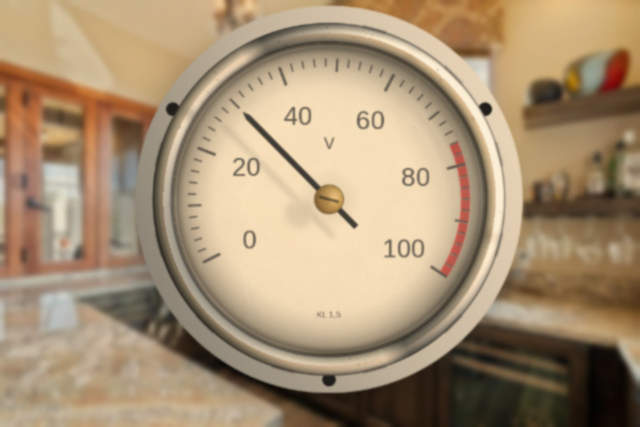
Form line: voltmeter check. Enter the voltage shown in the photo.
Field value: 30 V
